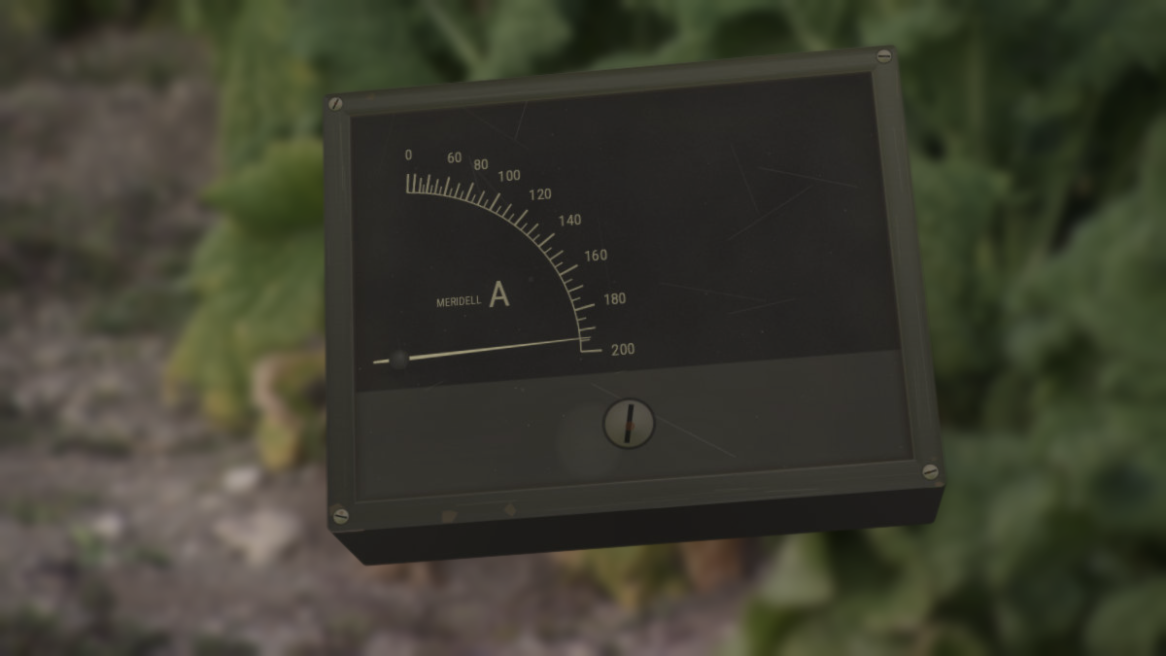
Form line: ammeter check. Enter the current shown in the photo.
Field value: 195 A
